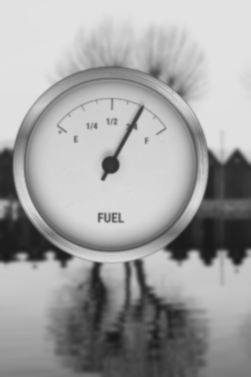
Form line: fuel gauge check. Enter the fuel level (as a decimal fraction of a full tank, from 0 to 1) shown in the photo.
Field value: 0.75
